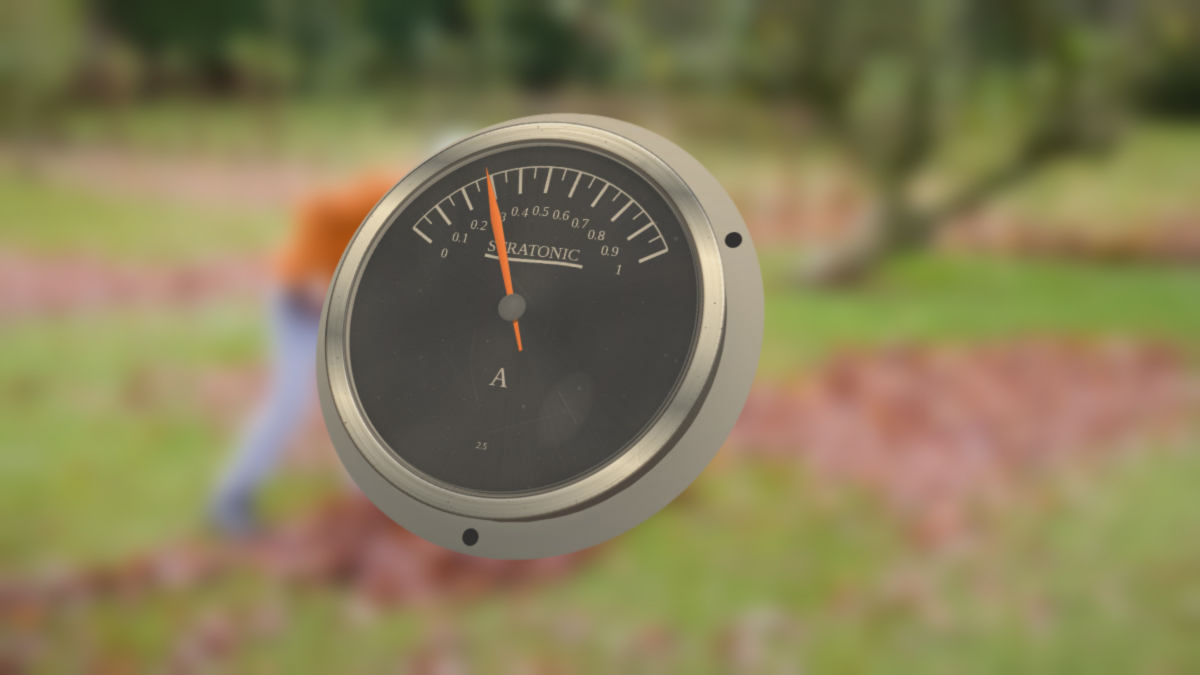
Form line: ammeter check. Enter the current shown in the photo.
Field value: 0.3 A
